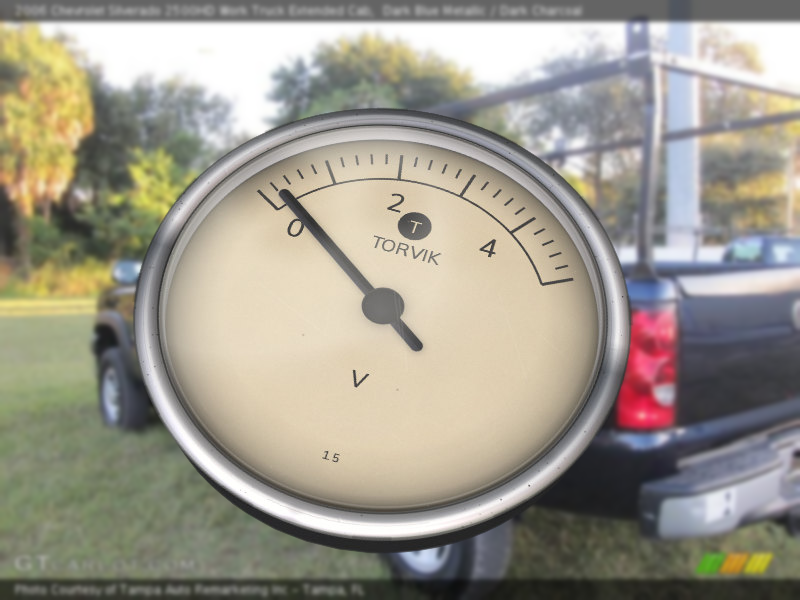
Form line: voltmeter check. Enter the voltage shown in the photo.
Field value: 0.2 V
